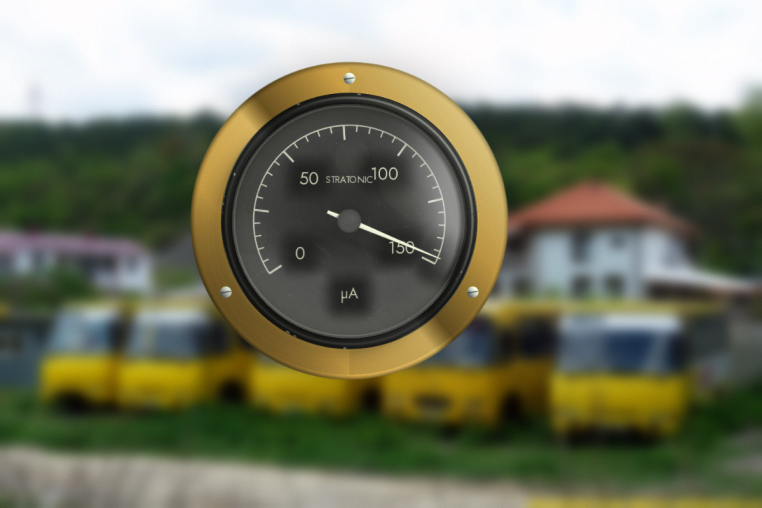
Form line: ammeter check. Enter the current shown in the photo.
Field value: 147.5 µA
